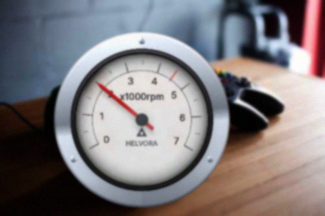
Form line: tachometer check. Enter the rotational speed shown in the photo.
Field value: 2000 rpm
